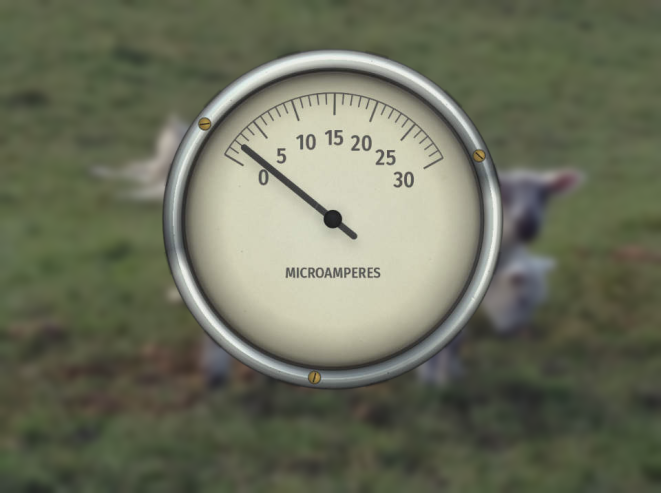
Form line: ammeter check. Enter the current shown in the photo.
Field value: 2 µA
